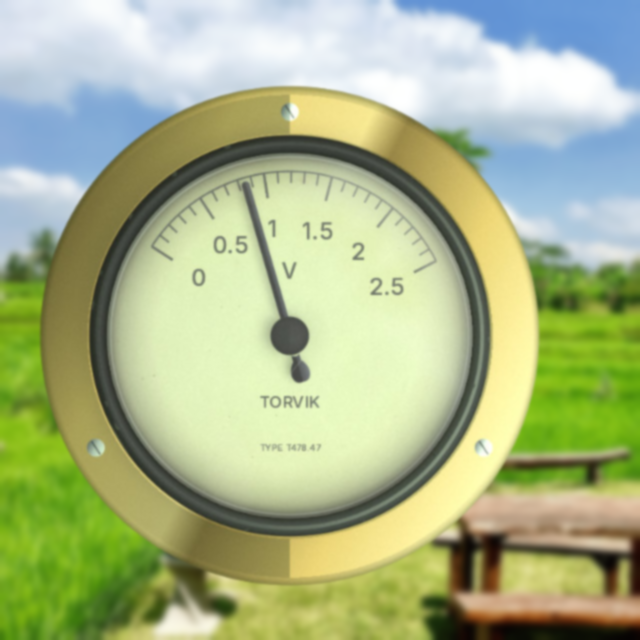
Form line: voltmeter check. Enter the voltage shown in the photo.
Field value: 0.85 V
